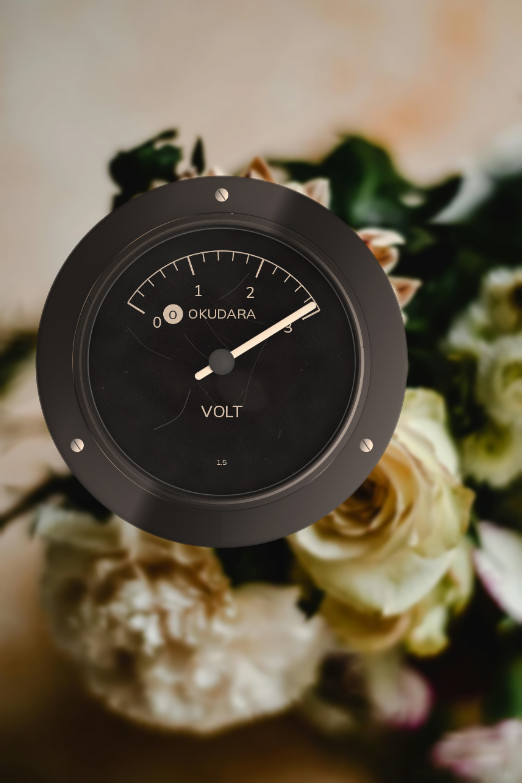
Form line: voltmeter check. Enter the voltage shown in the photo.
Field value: 2.9 V
